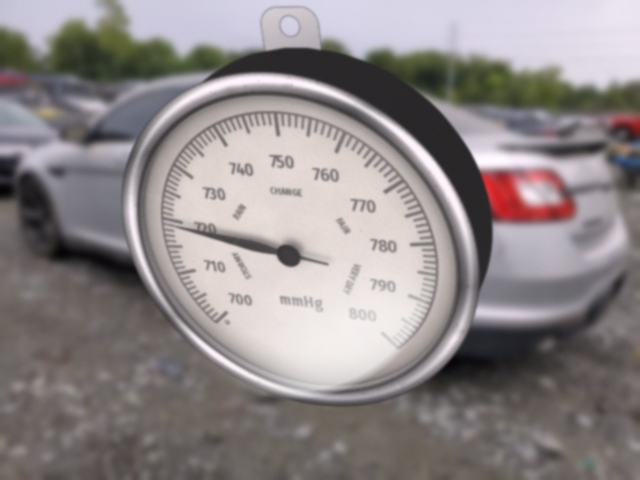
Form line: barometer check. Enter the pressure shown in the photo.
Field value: 720 mmHg
